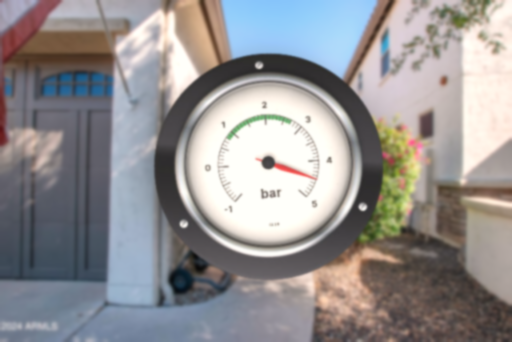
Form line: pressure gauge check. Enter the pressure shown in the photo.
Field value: 4.5 bar
